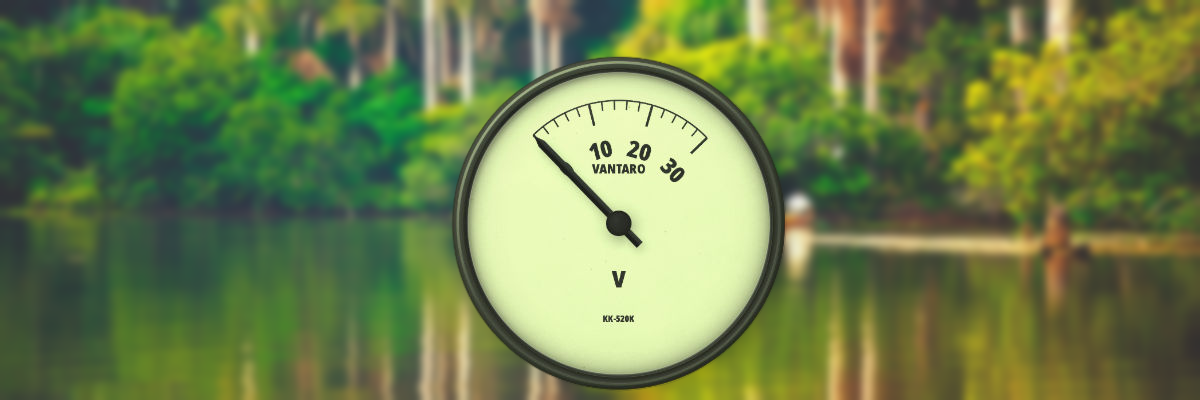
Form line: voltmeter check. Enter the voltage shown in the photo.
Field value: 0 V
